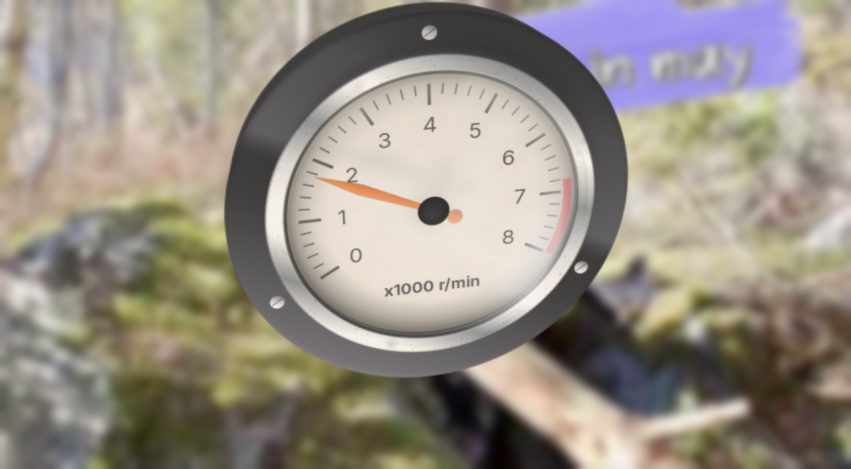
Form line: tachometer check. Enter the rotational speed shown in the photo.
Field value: 1800 rpm
